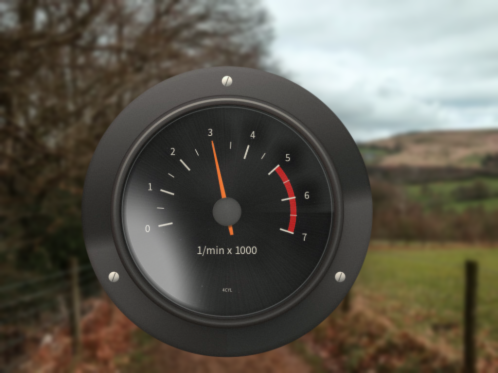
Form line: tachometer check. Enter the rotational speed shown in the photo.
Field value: 3000 rpm
